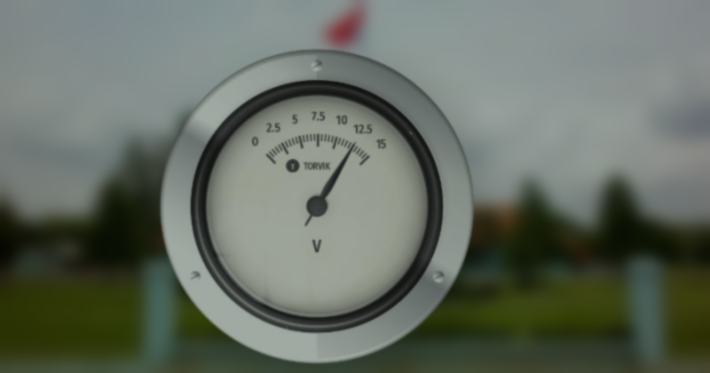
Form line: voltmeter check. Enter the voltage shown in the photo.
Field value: 12.5 V
